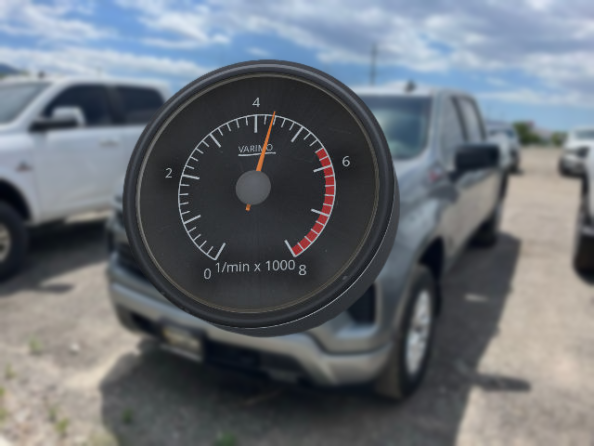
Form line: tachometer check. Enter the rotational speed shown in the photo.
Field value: 4400 rpm
